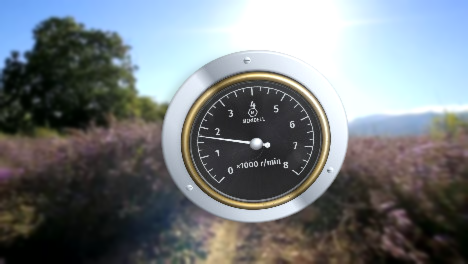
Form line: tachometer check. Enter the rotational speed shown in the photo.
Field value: 1750 rpm
